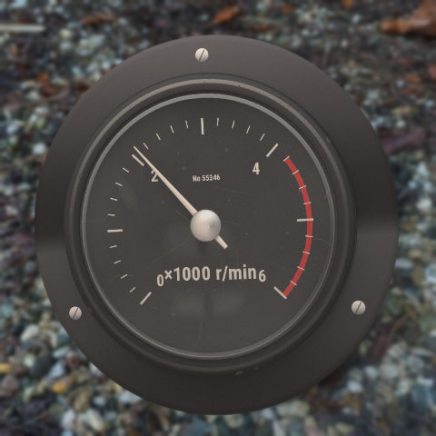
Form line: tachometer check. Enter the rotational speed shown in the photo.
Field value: 2100 rpm
